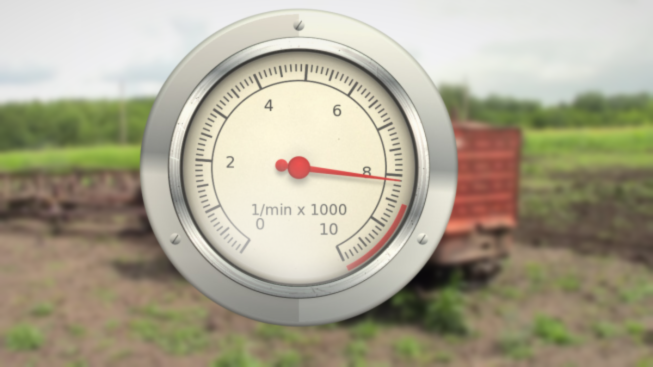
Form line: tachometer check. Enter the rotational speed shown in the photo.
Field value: 8100 rpm
